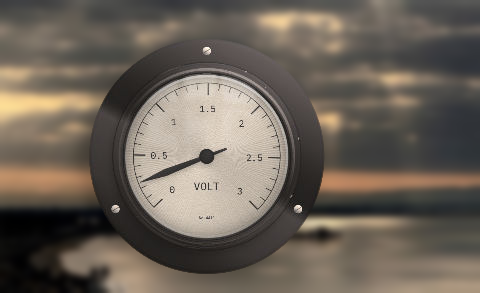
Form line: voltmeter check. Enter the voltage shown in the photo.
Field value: 0.25 V
